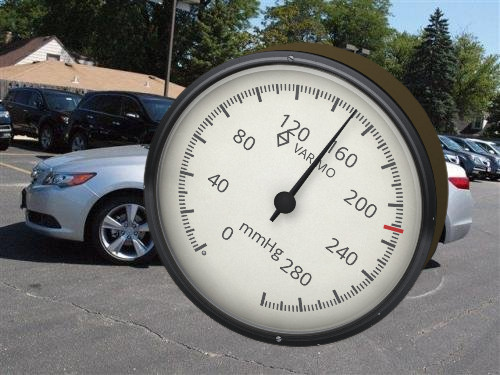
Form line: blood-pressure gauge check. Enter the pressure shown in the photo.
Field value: 150 mmHg
